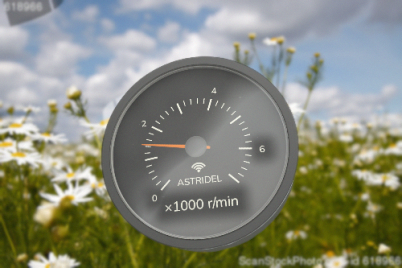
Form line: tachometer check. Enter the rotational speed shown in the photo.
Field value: 1400 rpm
